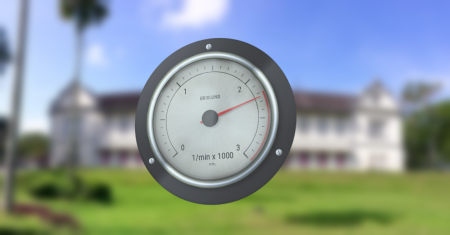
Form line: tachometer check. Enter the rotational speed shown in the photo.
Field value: 2250 rpm
